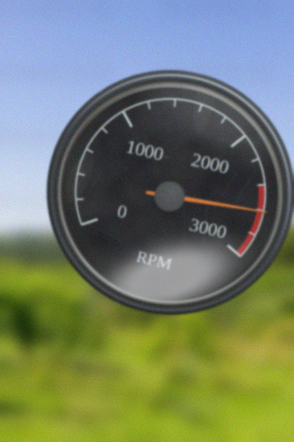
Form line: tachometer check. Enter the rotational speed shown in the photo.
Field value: 2600 rpm
